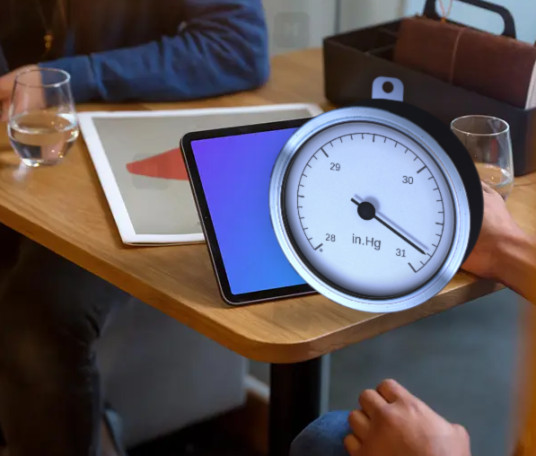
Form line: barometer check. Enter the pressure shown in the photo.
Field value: 30.8 inHg
